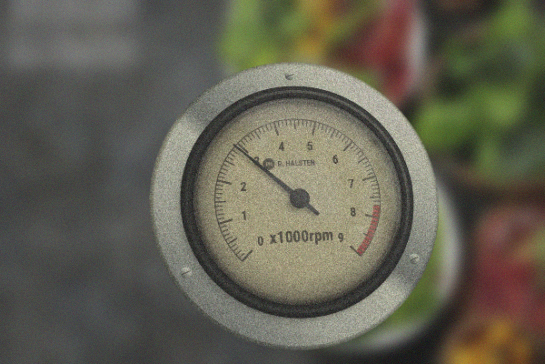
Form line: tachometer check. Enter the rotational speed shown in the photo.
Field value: 2900 rpm
